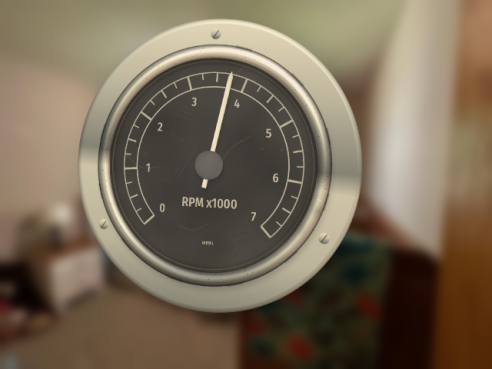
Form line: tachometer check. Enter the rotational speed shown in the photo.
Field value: 3750 rpm
